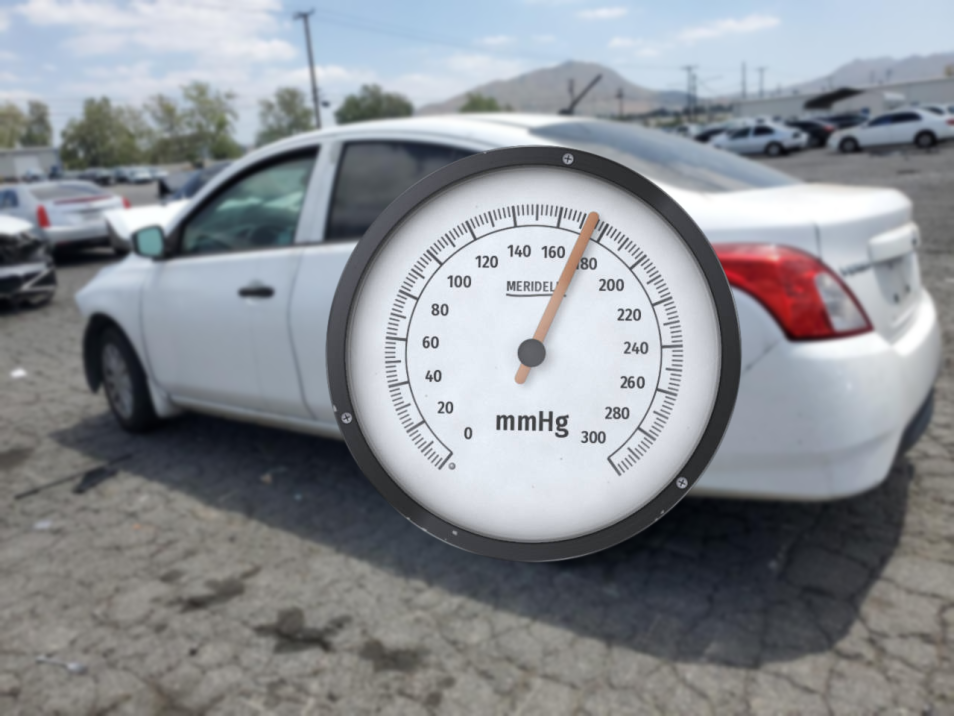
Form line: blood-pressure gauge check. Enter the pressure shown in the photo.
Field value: 174 mmHg
